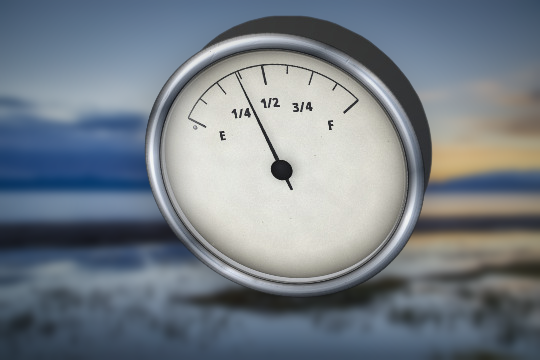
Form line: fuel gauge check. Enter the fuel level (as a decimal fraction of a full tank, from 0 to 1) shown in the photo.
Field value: 0.375
